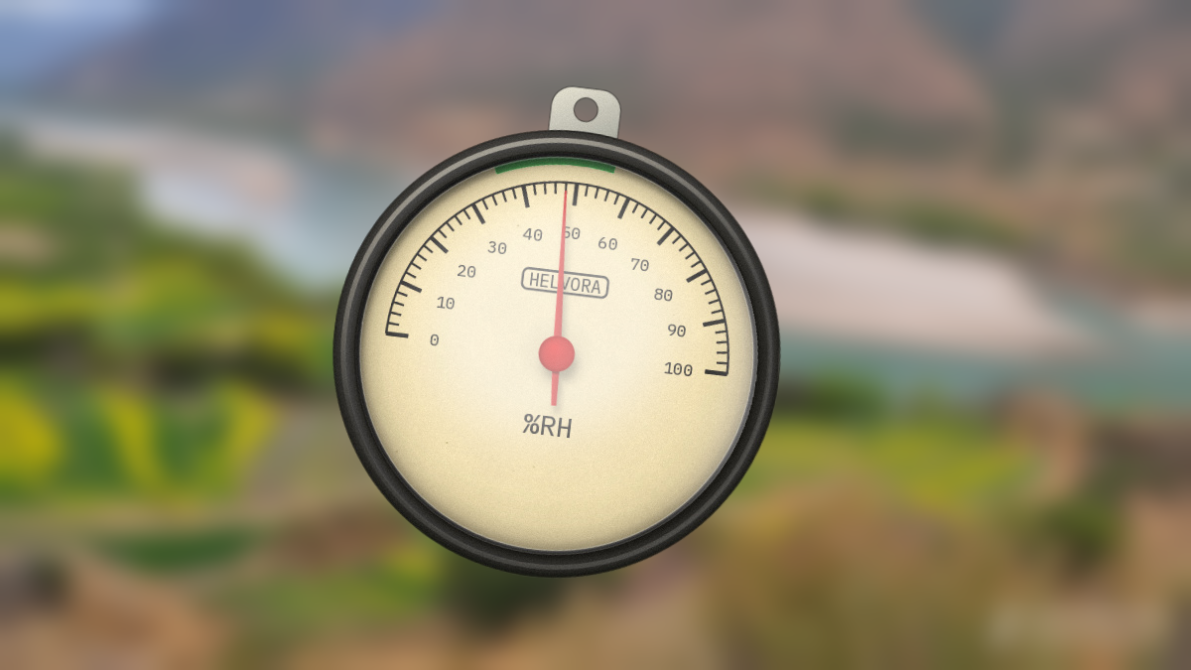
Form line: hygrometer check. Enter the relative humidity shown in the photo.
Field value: 48 %
